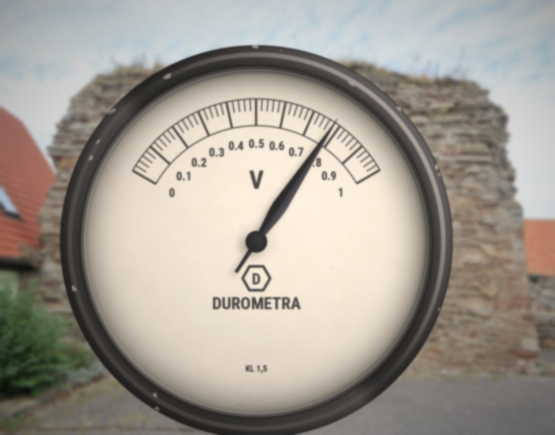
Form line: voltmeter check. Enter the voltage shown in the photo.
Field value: 0.78 V
